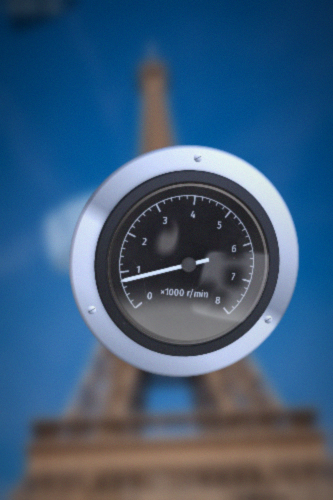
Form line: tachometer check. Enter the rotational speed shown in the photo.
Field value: 800 rpm
